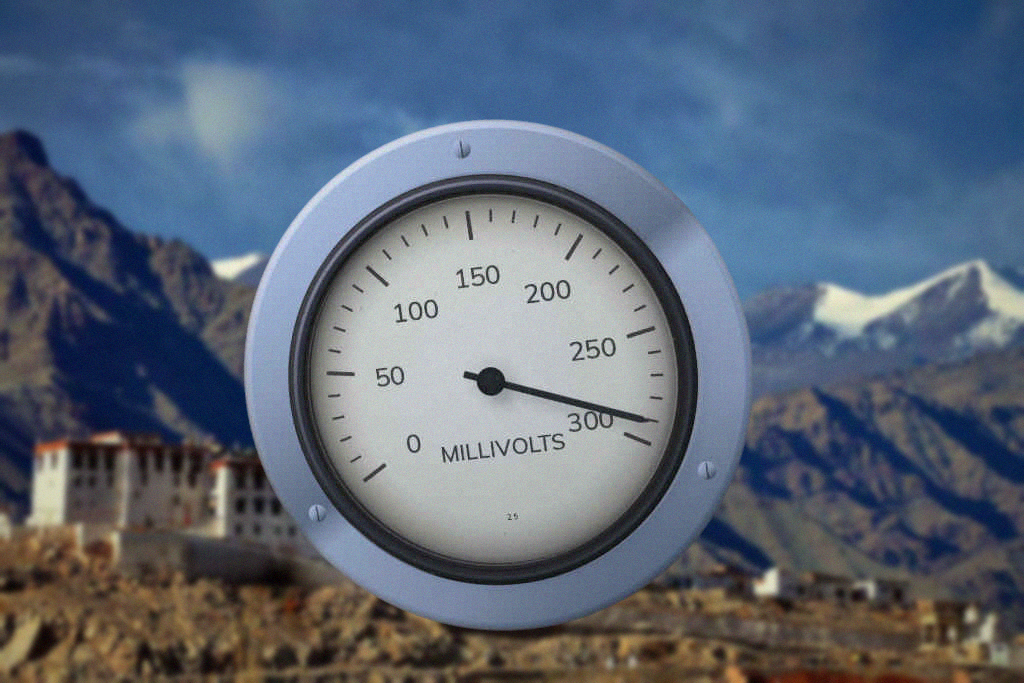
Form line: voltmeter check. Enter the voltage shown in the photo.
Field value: 290 mV
